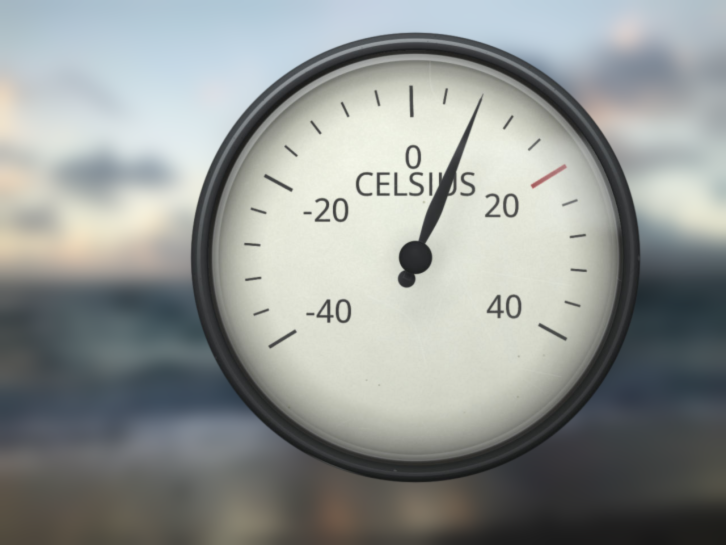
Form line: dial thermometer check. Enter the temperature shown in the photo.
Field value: 8 °C
